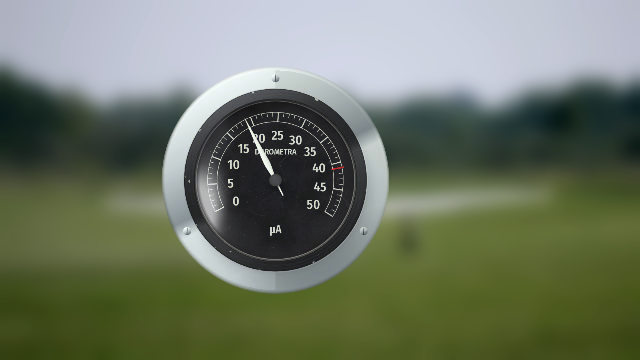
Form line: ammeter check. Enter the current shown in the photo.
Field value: 19 µA
